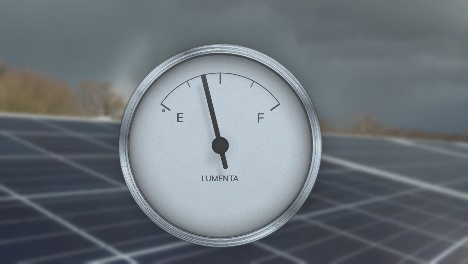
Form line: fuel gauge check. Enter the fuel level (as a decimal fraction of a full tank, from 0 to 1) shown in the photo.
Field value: 0.375
